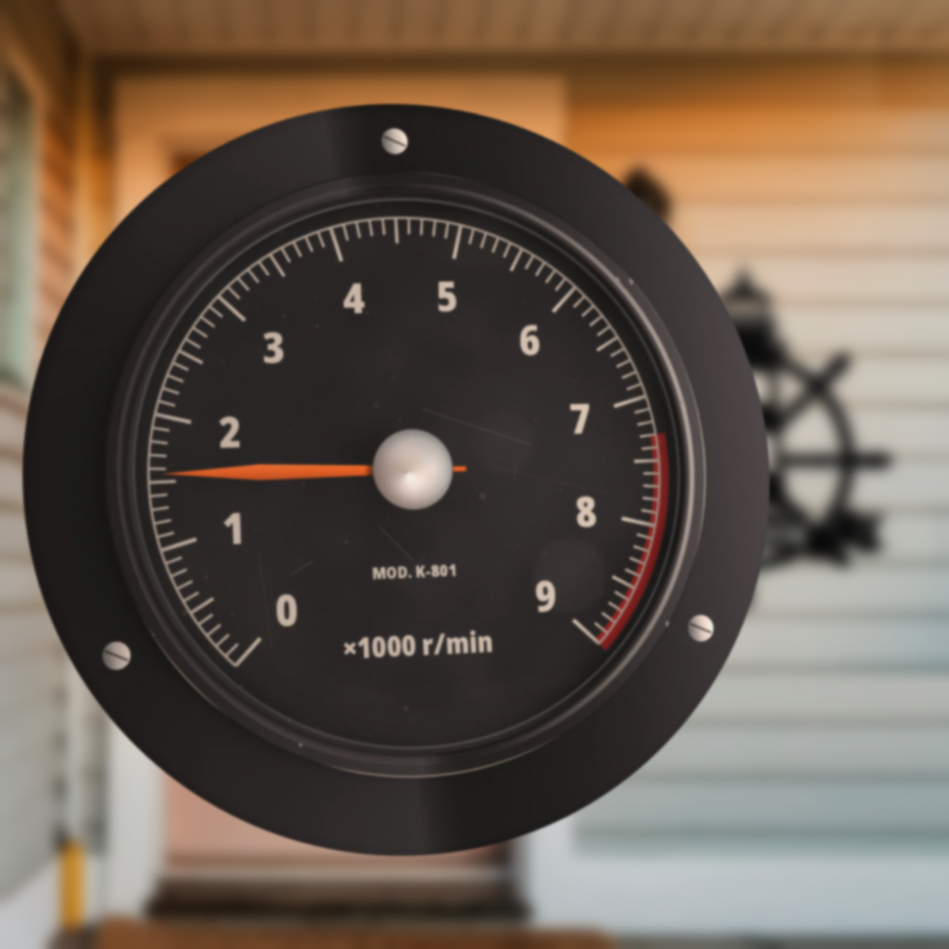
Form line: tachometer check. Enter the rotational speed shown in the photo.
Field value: 1550 rpm
